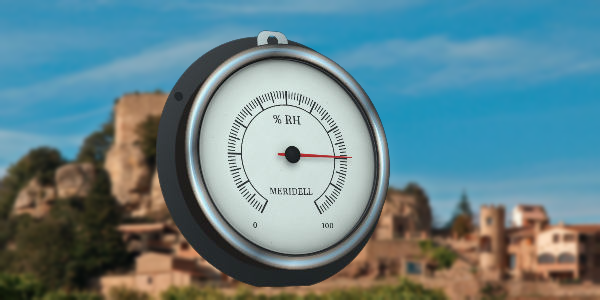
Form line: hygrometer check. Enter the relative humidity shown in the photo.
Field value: 80 %
